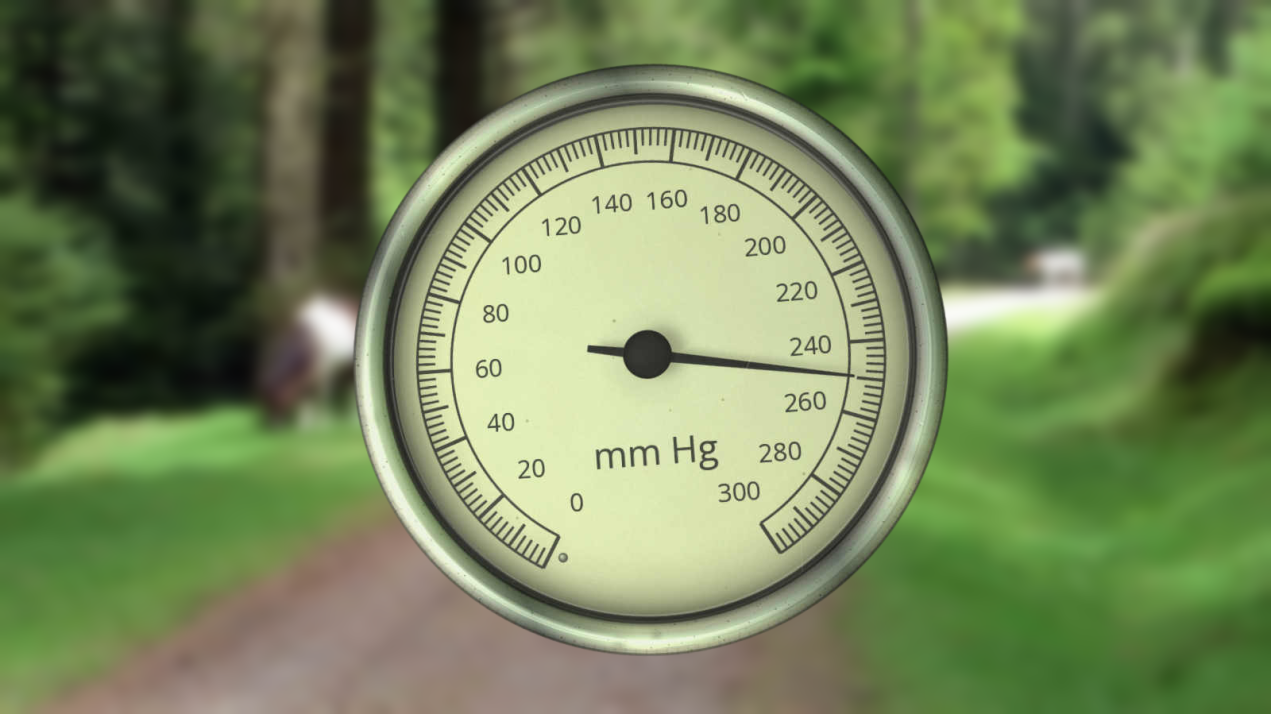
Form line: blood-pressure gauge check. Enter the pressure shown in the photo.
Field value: 250 mmHg
